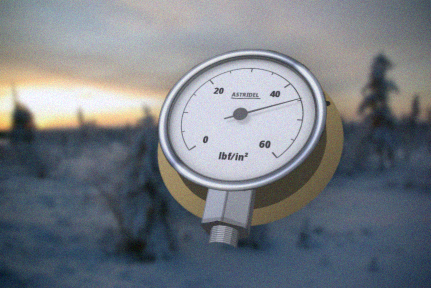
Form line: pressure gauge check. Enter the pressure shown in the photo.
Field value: 45 psi
